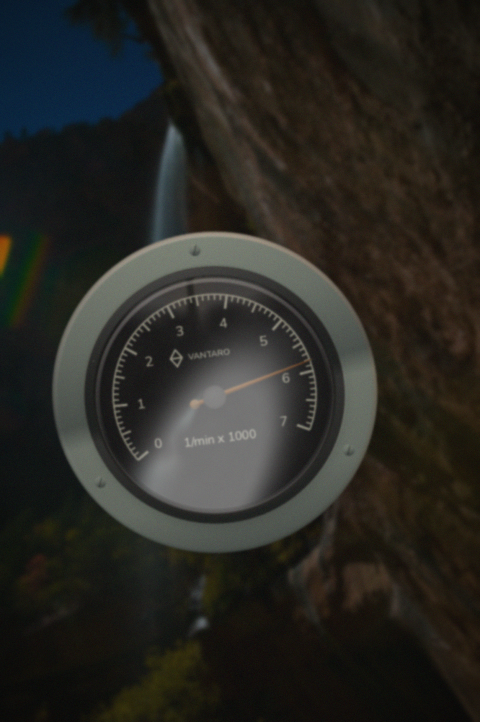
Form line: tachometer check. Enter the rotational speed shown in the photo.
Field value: 5800 rpm
